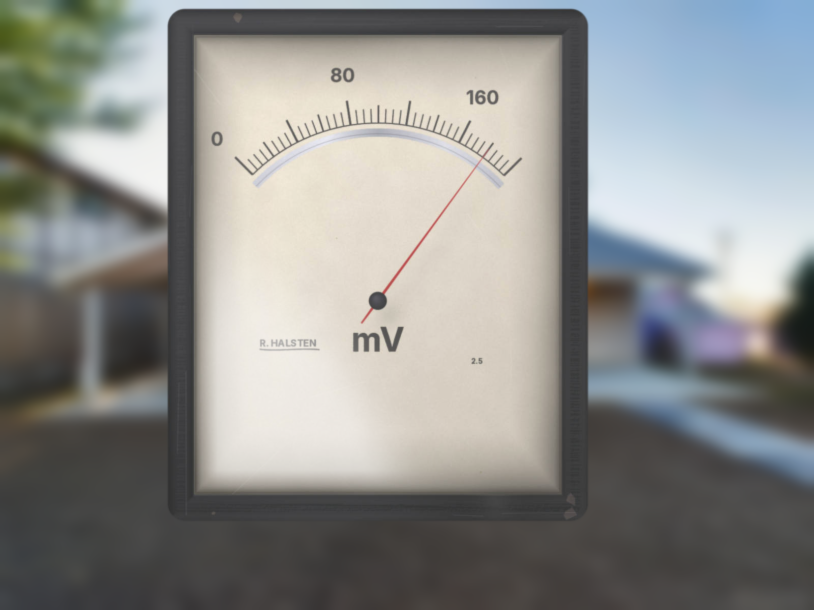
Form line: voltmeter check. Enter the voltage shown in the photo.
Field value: 180 mV
